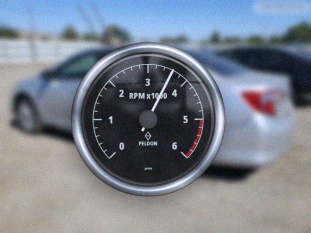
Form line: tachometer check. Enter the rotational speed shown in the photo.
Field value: 3600 rpm
